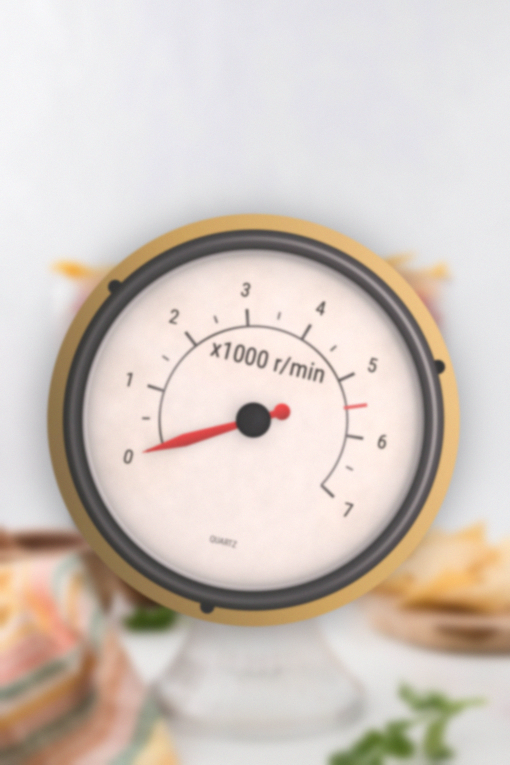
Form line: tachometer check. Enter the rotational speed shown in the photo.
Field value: 0 rpm
